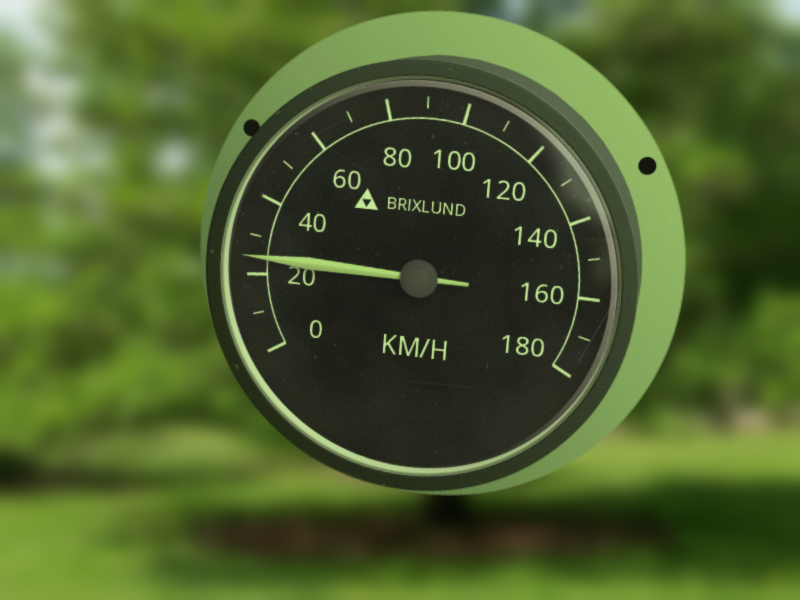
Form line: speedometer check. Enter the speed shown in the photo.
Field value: 25 km/h
